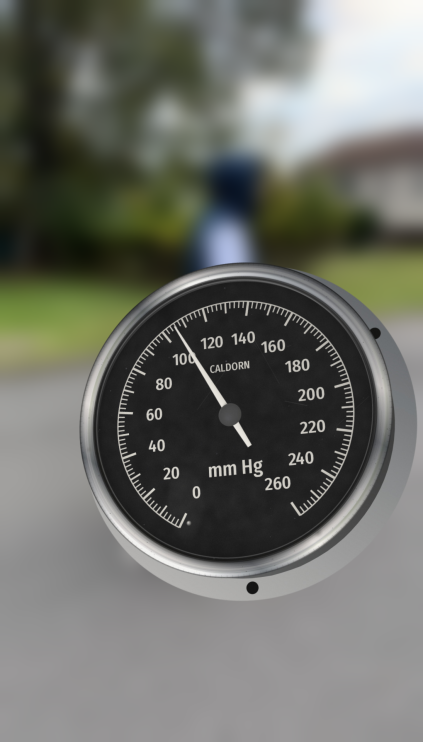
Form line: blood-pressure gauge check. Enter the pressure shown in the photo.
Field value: 106 mmHg
